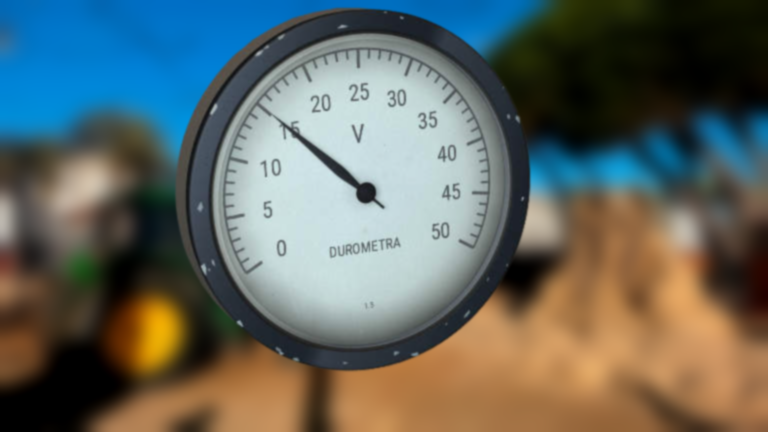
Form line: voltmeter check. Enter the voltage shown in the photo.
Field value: 15 V
